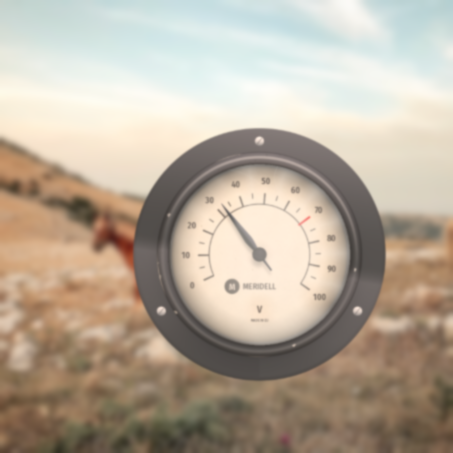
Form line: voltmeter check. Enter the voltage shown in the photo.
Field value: 32.5 V
